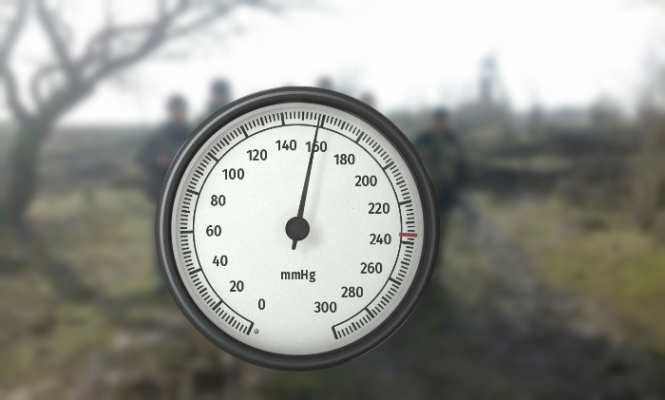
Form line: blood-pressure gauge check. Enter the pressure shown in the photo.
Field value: 158 mmHg
